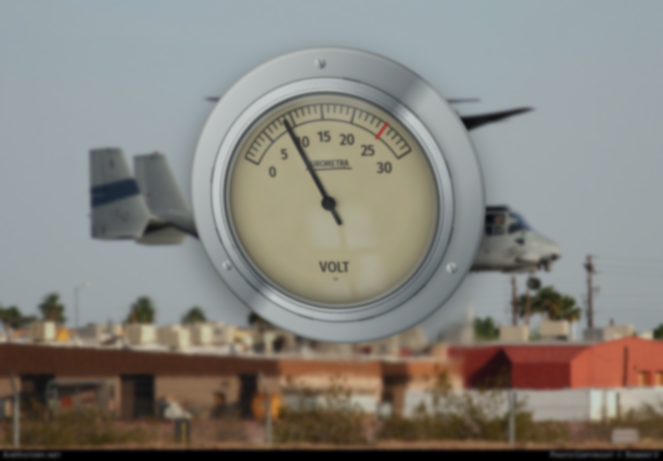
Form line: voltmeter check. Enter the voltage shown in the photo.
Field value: 9 V
